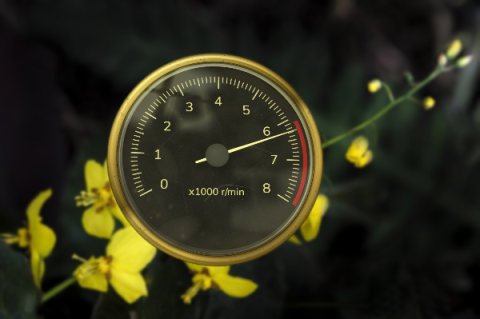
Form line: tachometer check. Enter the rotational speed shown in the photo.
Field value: 6300 rpm
